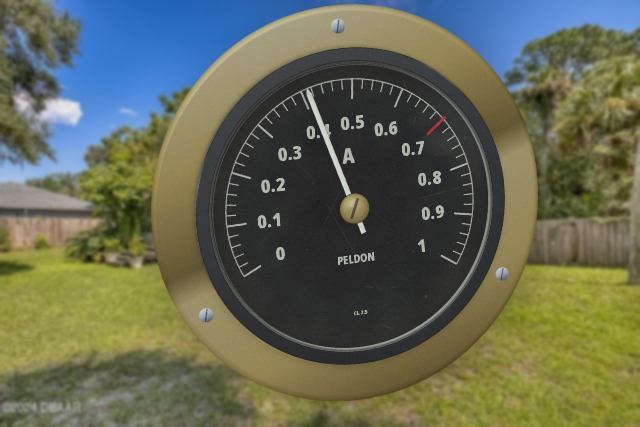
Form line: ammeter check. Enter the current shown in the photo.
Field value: 0.41 A
